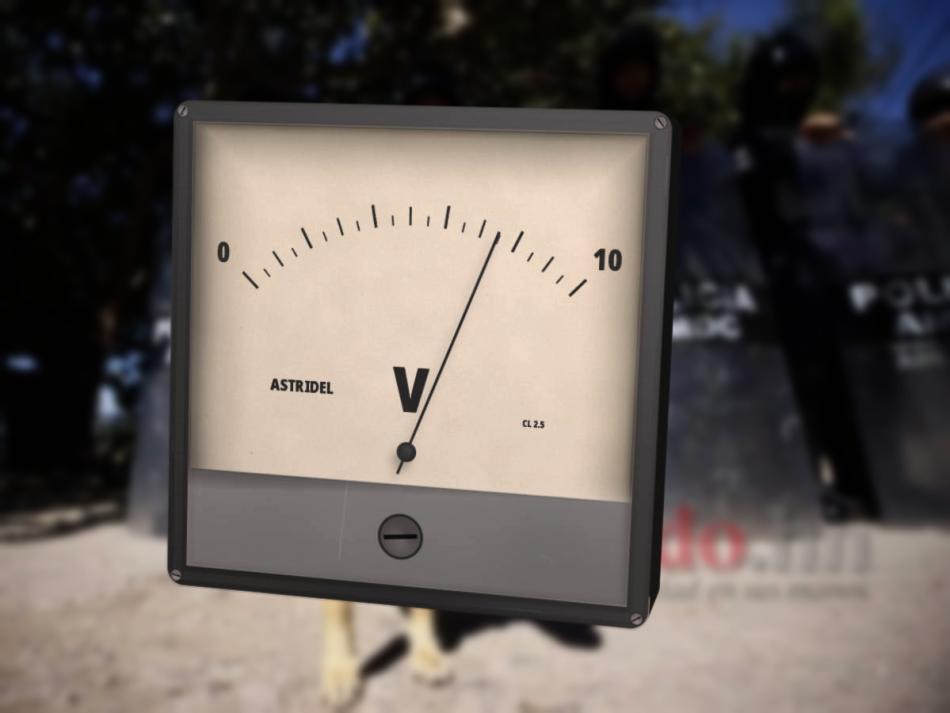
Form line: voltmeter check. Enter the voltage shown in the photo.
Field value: 7.5 V
